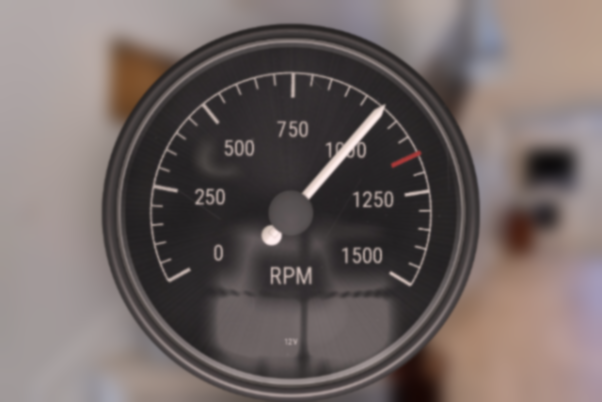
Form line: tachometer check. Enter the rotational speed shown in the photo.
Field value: 1000 rpm
